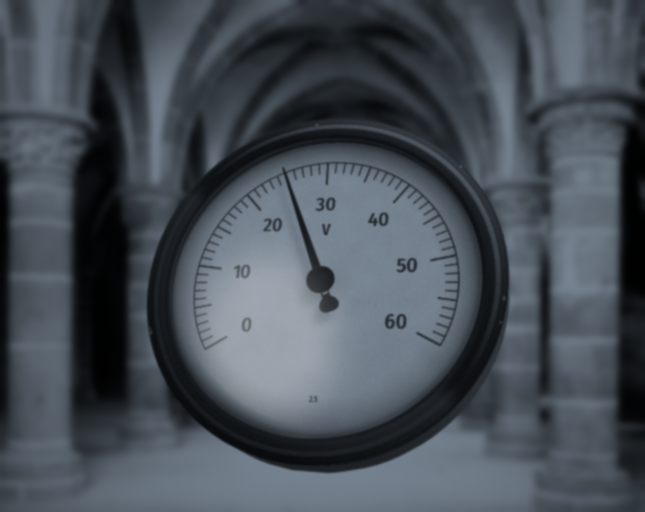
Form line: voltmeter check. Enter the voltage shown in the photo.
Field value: 25 V
